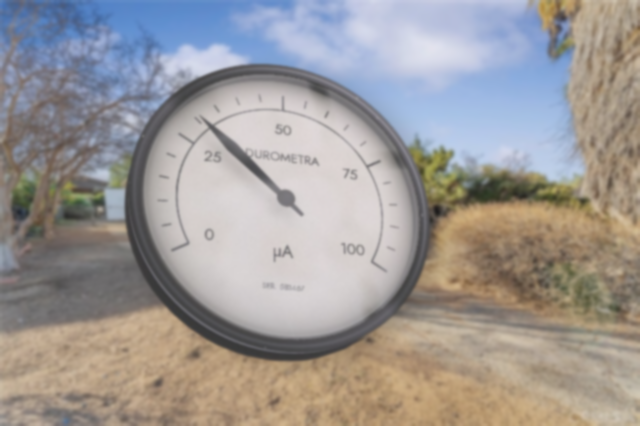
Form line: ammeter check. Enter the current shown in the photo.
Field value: 30 µA
